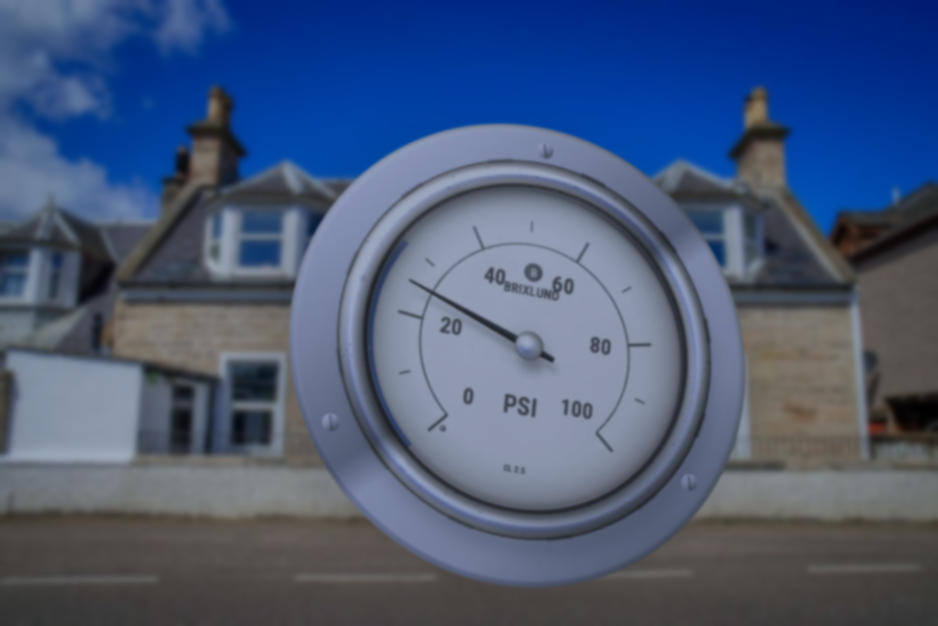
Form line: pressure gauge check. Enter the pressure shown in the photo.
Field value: 25 psi
